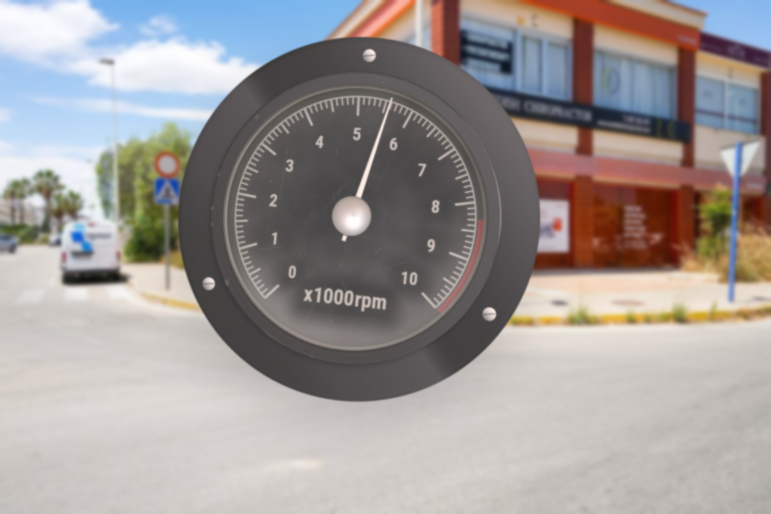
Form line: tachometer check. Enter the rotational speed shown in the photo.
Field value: 5600 rpm
